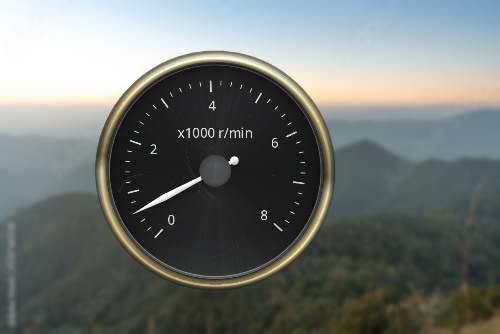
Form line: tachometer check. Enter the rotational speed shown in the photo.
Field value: 600 rpm
